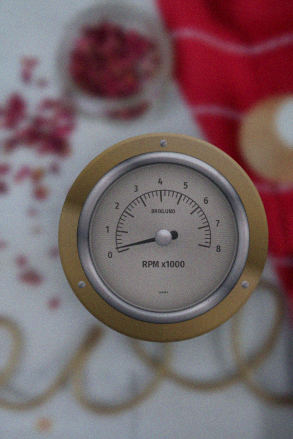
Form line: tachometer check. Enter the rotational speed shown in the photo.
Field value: 200 rpm
